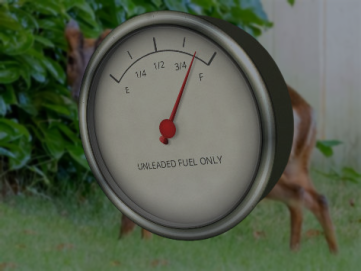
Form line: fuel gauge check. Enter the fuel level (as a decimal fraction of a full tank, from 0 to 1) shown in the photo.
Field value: 0.875
